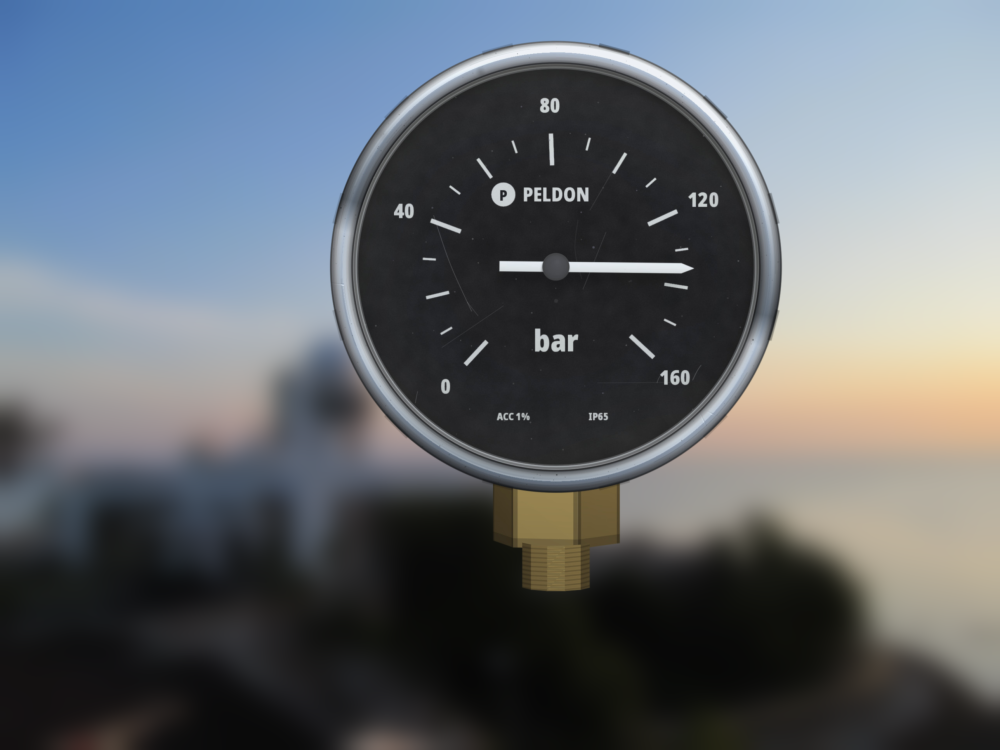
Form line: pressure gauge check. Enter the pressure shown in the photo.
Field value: 135 bar
